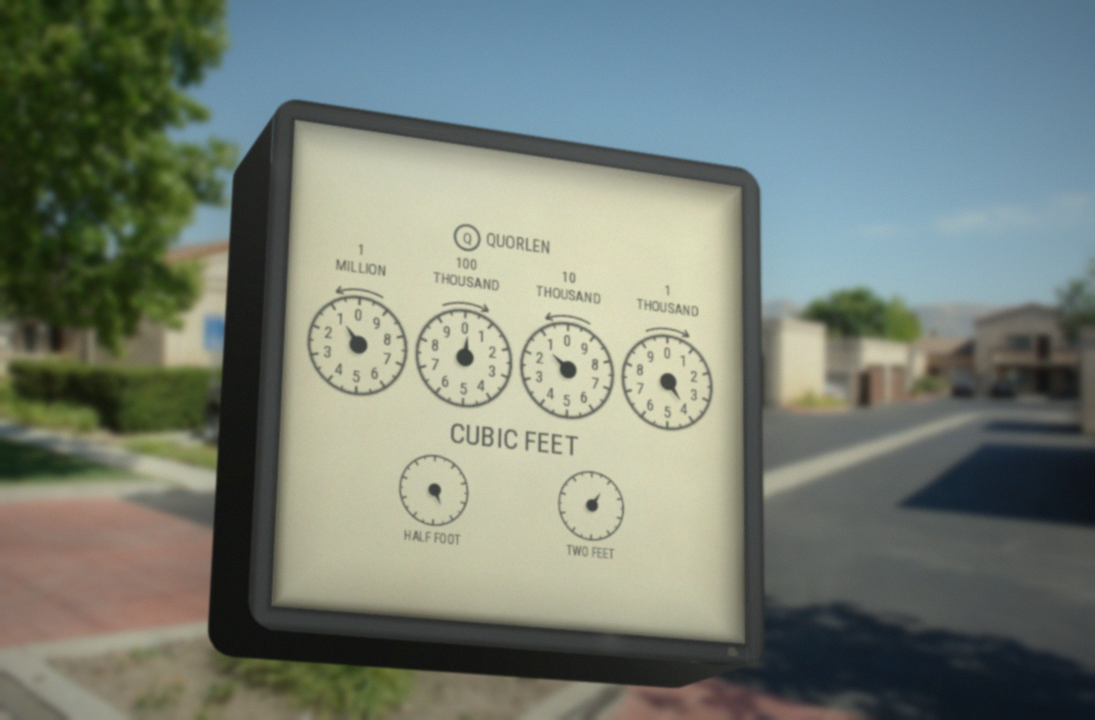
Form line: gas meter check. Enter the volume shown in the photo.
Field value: 101400 ft³
